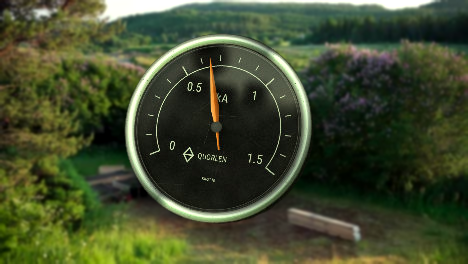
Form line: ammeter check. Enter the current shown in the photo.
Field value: 0.65 kA
